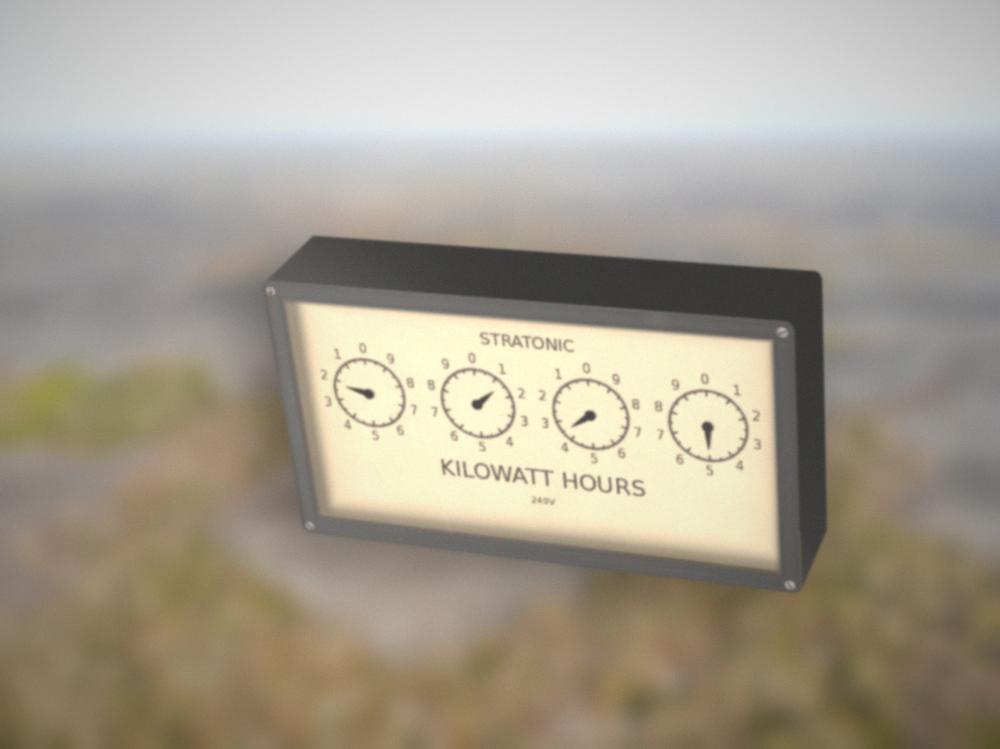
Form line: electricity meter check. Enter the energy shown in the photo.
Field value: 2135 kWh
